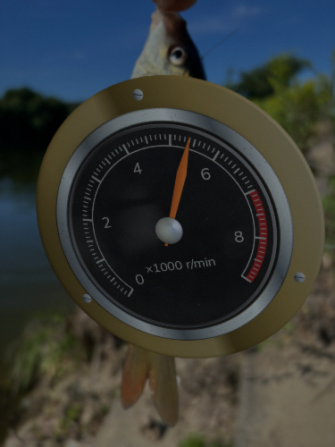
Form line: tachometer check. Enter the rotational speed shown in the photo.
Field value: 5400 rpm
